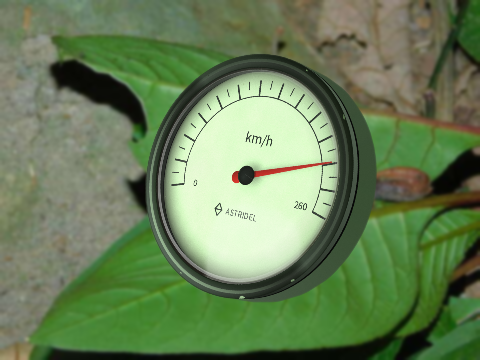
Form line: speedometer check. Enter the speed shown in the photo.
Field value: 220 km/h
